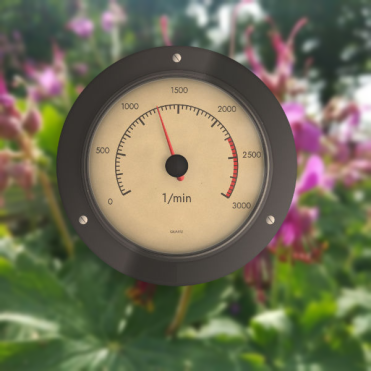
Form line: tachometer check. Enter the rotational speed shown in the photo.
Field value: 1250 rpm
